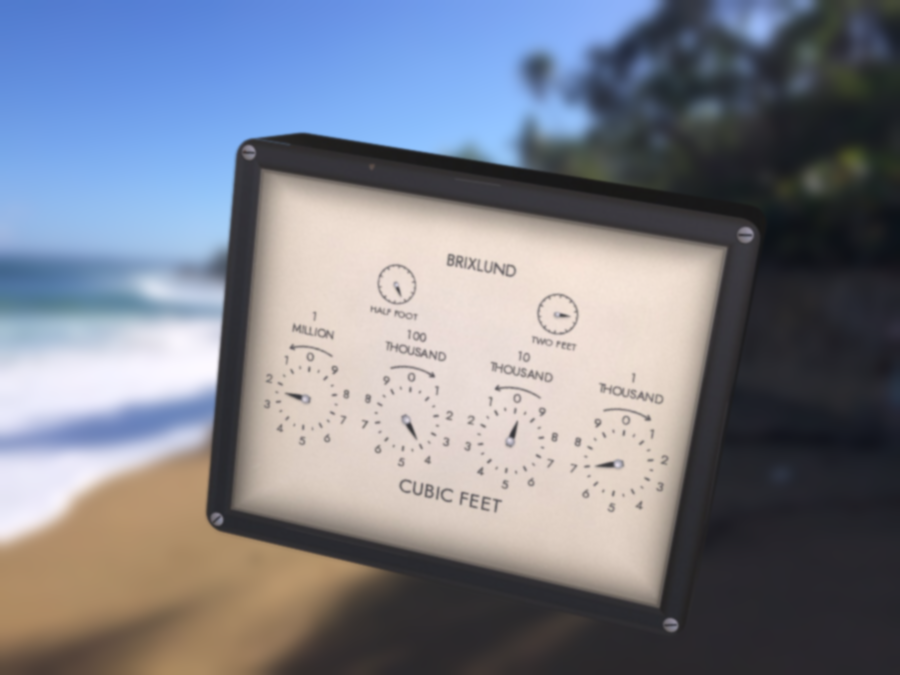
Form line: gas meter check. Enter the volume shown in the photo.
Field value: 239700 ft³
